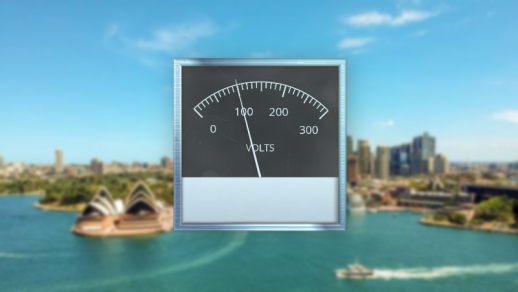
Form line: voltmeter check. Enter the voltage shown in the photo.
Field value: 100 V
